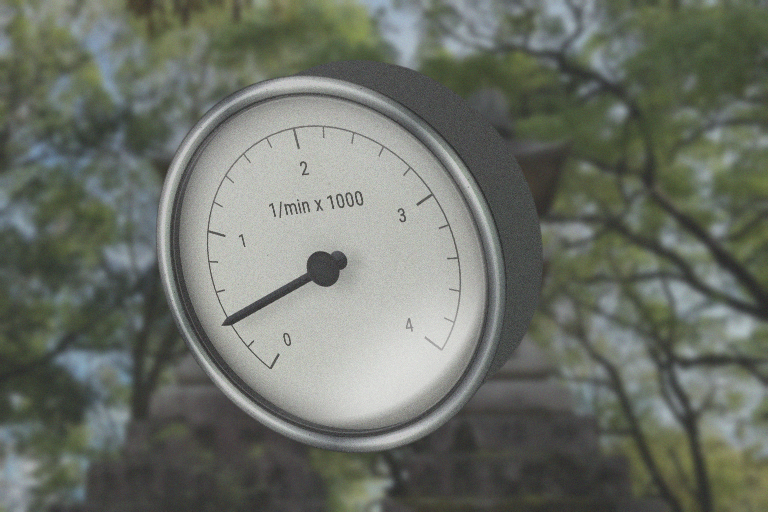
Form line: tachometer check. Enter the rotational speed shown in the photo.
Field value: 400 rpm
